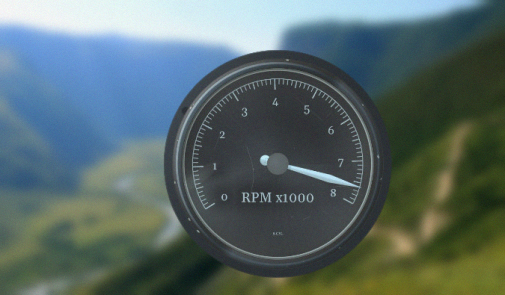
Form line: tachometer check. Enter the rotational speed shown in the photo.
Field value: 7600 rpm
